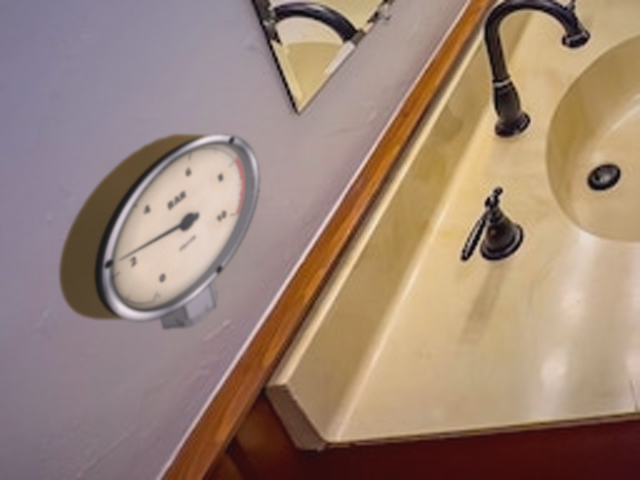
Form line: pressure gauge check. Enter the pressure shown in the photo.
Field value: 2.5 bar
